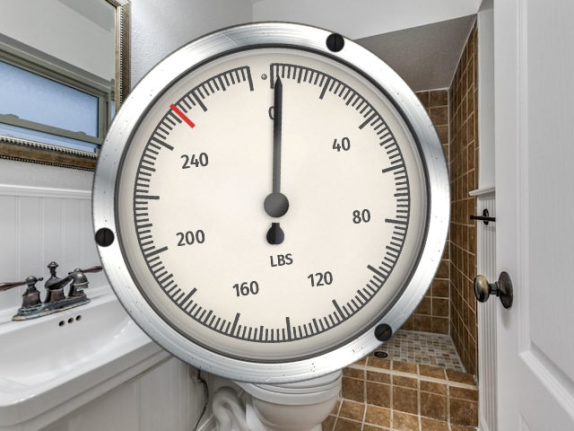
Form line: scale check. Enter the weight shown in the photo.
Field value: 2 lb
